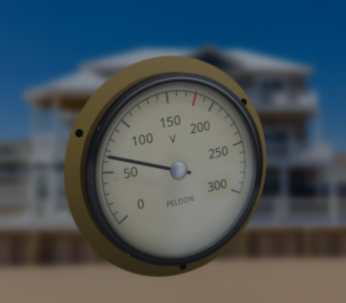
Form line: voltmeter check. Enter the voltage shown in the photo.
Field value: 65 V
